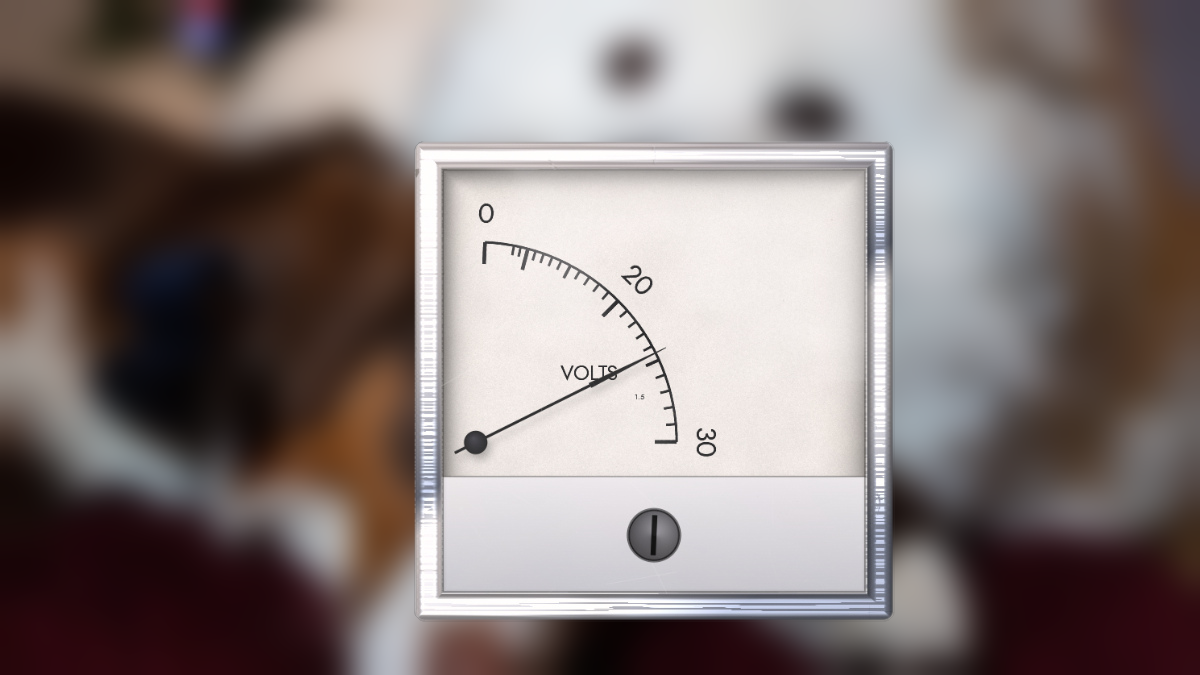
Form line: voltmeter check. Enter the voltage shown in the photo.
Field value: 24.5 V
